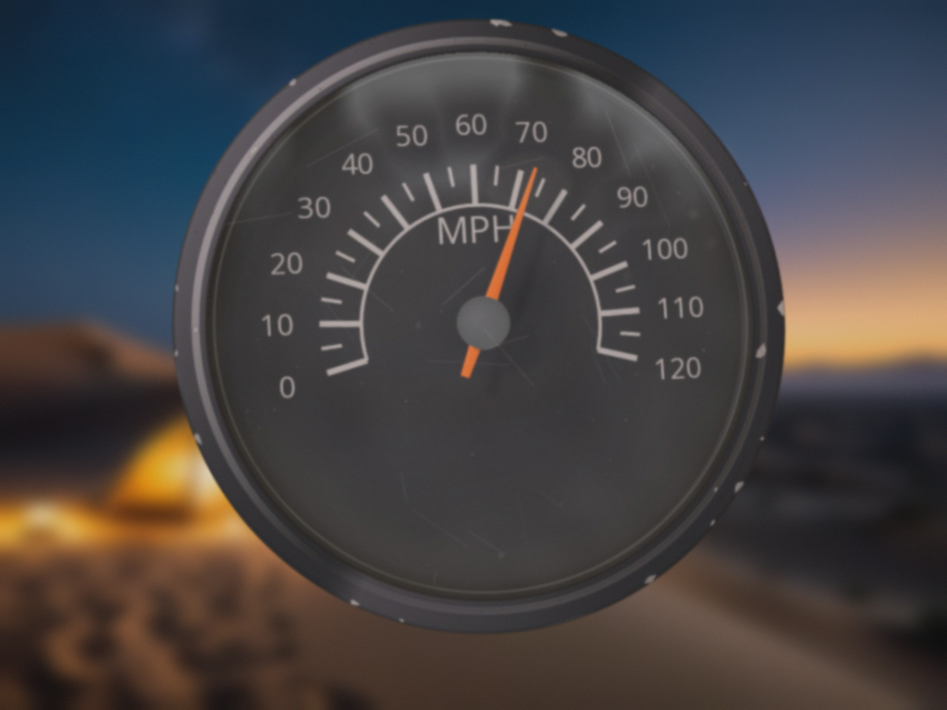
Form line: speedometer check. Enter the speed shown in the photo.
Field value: 72.5 mph
